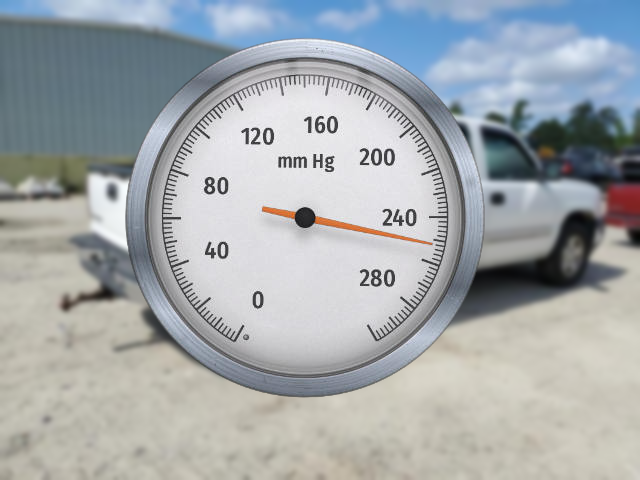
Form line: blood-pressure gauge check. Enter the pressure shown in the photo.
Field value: 252 mmHg
